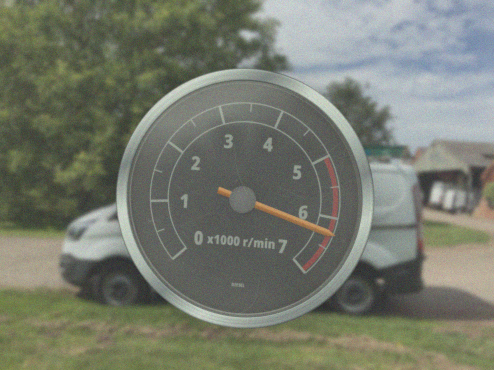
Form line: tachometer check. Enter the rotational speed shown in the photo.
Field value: 6250 rpm
